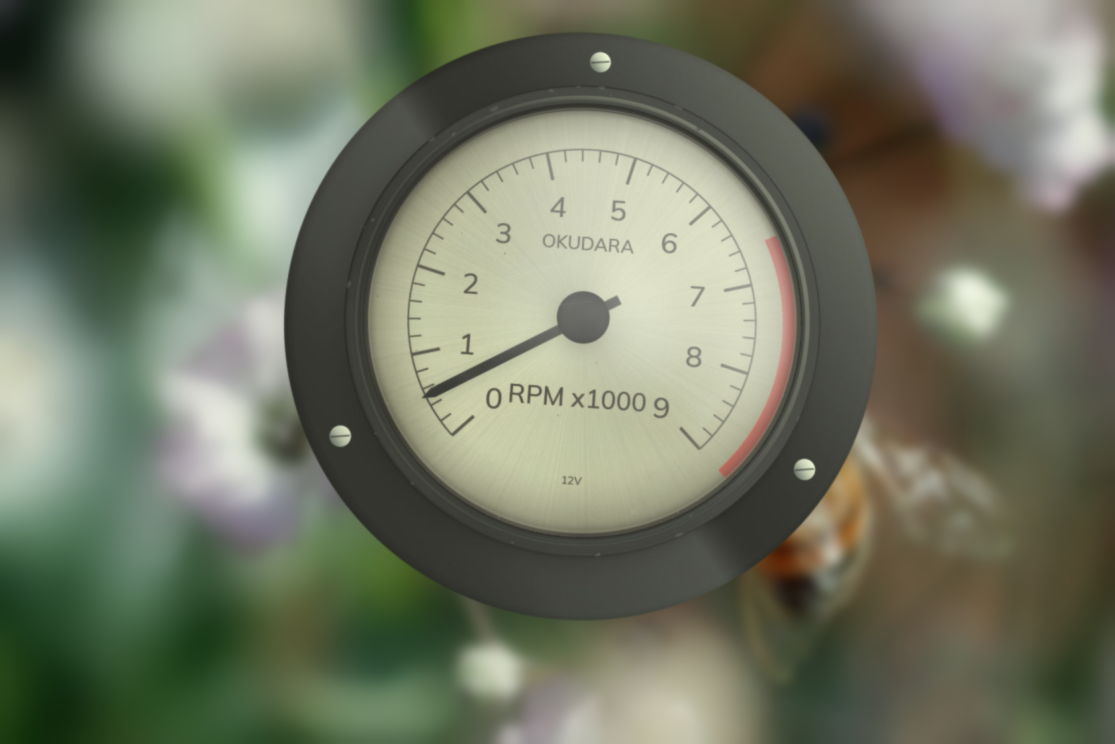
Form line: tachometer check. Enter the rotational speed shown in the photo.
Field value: 500 rpm
